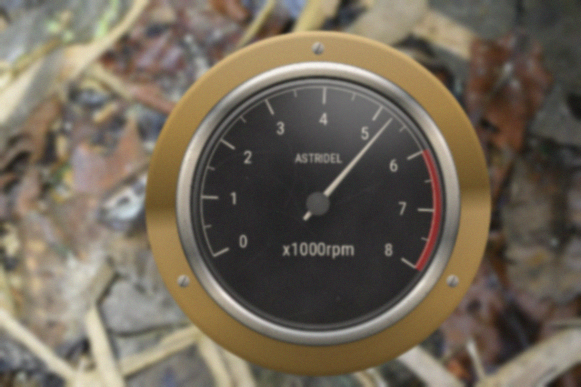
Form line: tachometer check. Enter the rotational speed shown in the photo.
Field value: 5250 rpm
